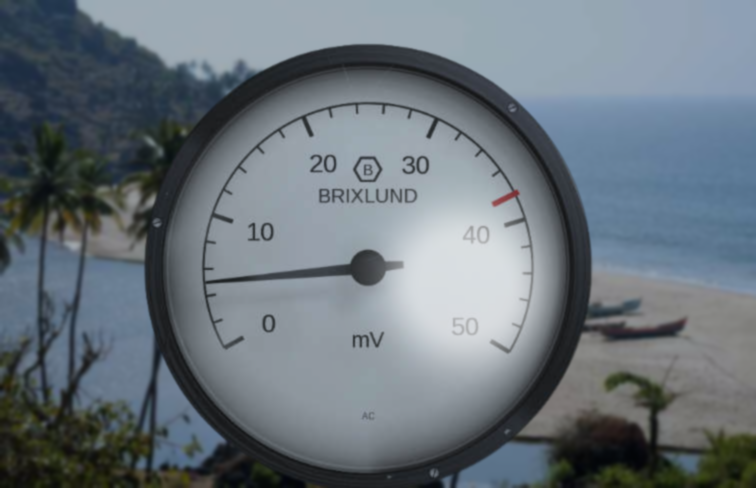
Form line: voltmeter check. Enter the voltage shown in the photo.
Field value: 5 mV
